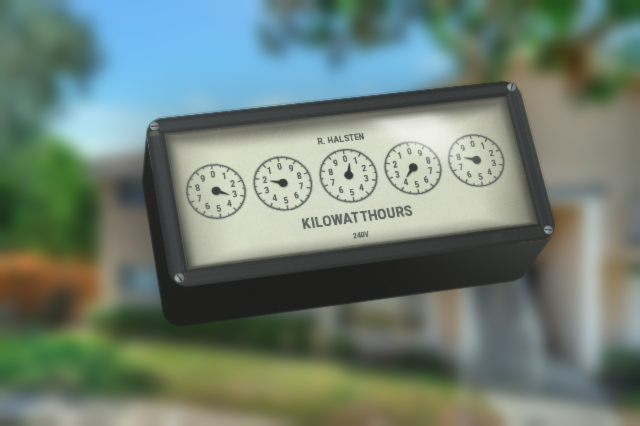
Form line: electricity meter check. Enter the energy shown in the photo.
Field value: 32038 kWh
